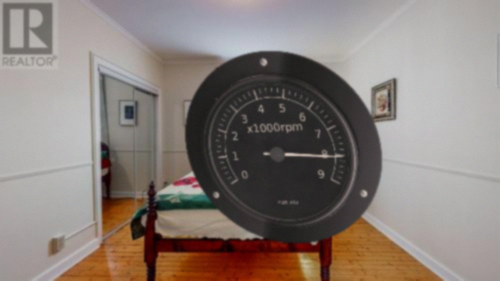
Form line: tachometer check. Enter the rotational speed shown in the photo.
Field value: 8000 rpm
